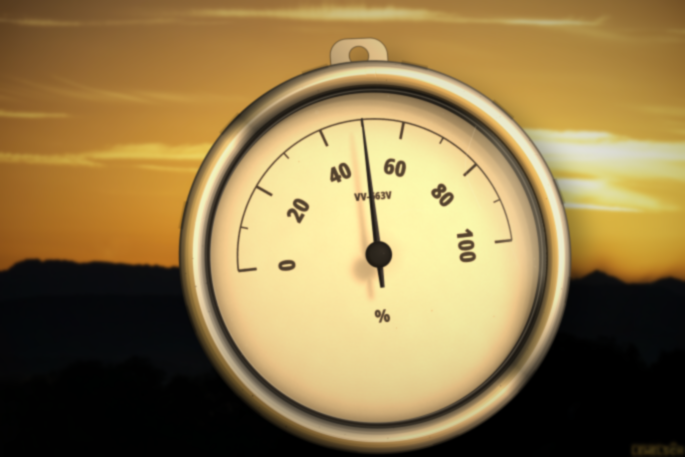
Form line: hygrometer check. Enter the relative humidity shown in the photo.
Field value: 50 %
